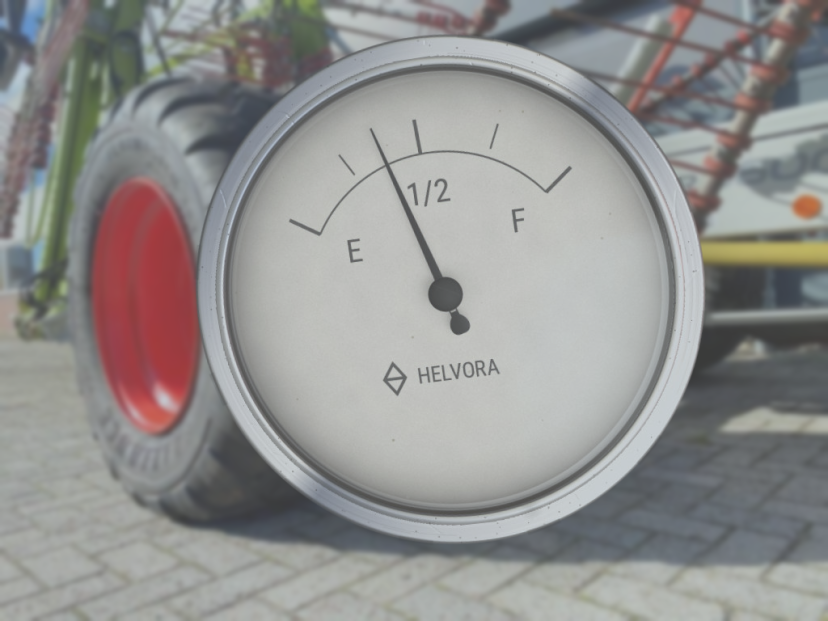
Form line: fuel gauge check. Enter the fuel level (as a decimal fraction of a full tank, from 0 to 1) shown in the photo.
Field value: 0.375
